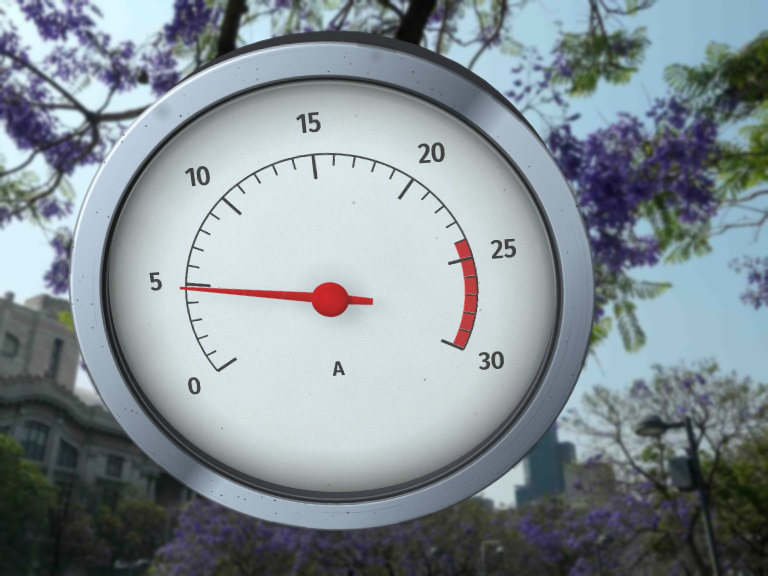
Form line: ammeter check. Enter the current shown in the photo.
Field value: 5 A
